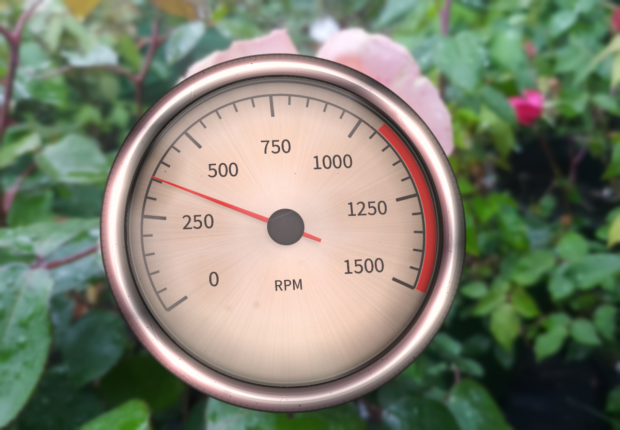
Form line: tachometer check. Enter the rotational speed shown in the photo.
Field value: 350 rpm
